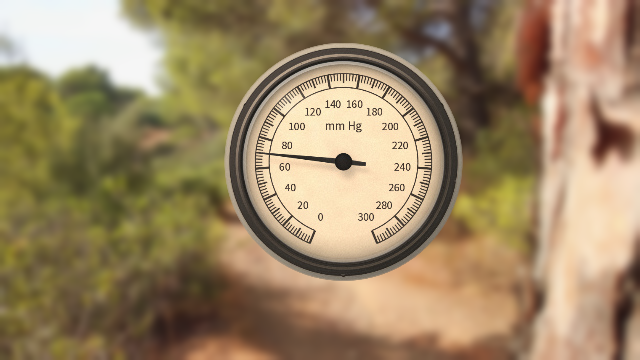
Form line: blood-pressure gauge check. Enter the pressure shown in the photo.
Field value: 70 mmHg
